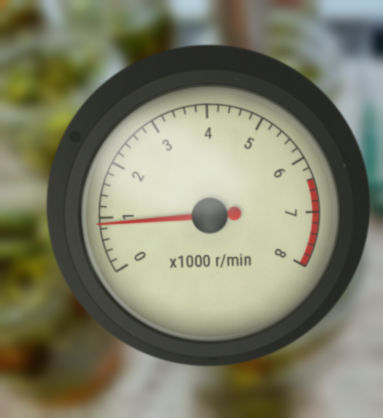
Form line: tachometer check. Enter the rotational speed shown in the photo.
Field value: 900 rpm
